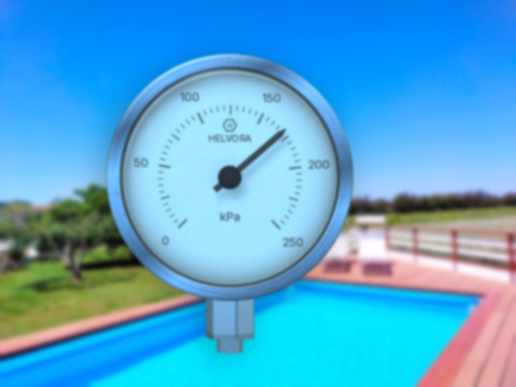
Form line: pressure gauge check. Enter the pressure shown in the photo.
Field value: 170 kPa
